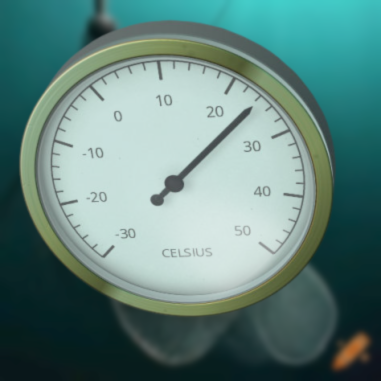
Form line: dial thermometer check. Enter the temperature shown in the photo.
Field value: 24 °C
